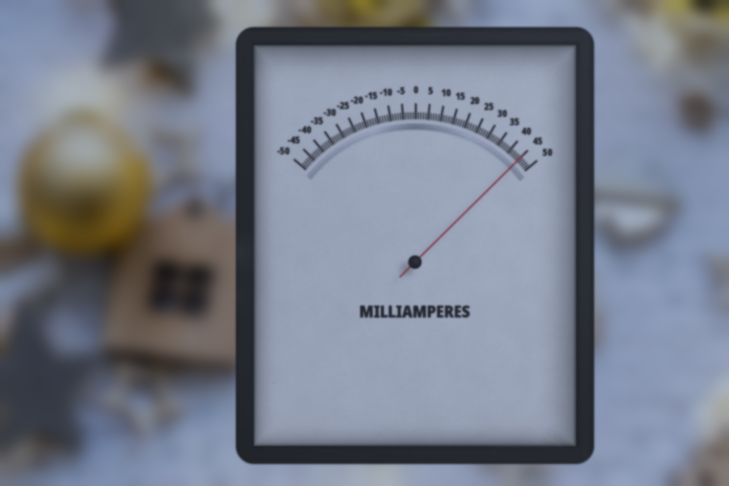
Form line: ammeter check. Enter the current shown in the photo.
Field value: 45 mA
